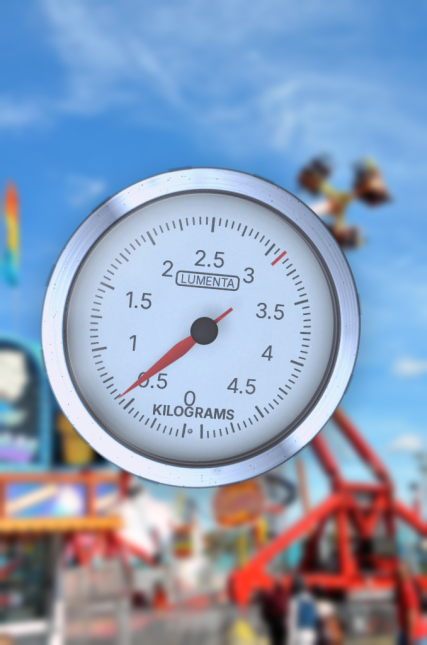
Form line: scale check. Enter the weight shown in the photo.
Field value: 0.6 kg
